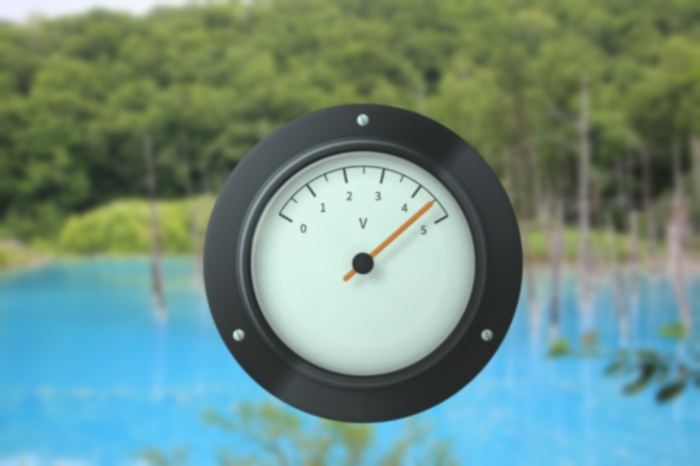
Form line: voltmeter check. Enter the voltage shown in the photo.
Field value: 4.5 V
